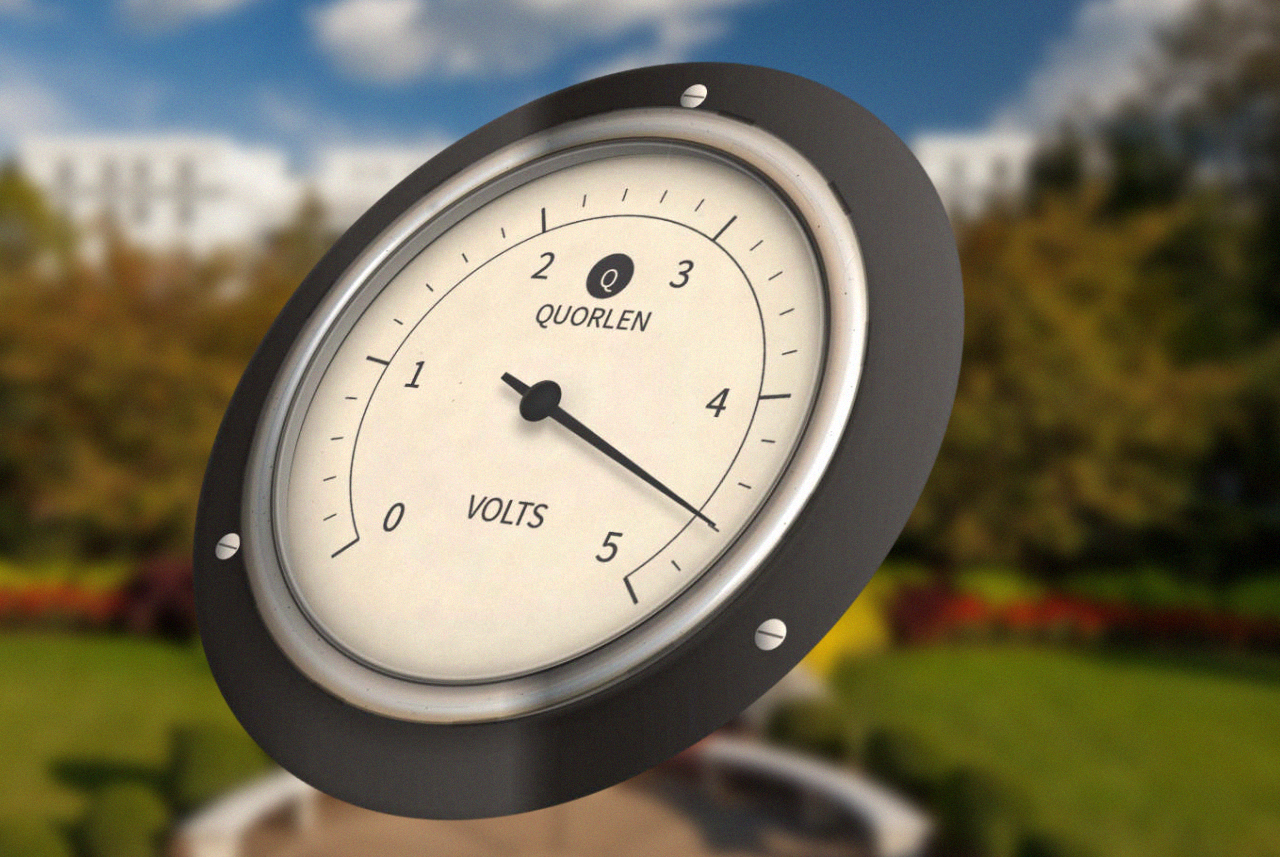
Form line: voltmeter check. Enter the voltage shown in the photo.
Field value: 4.6 V
